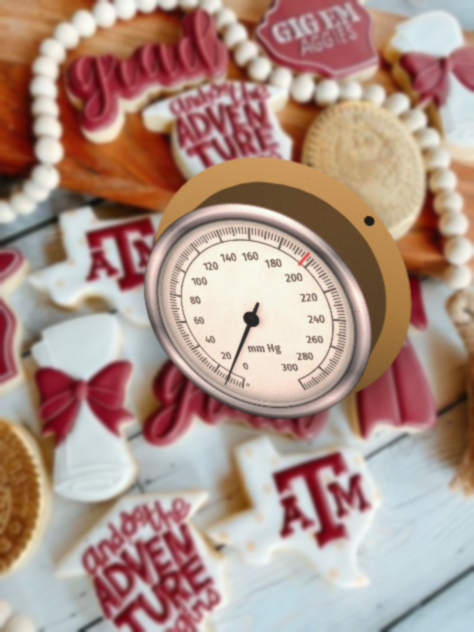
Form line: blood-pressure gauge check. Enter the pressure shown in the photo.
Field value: 10 mmHg
